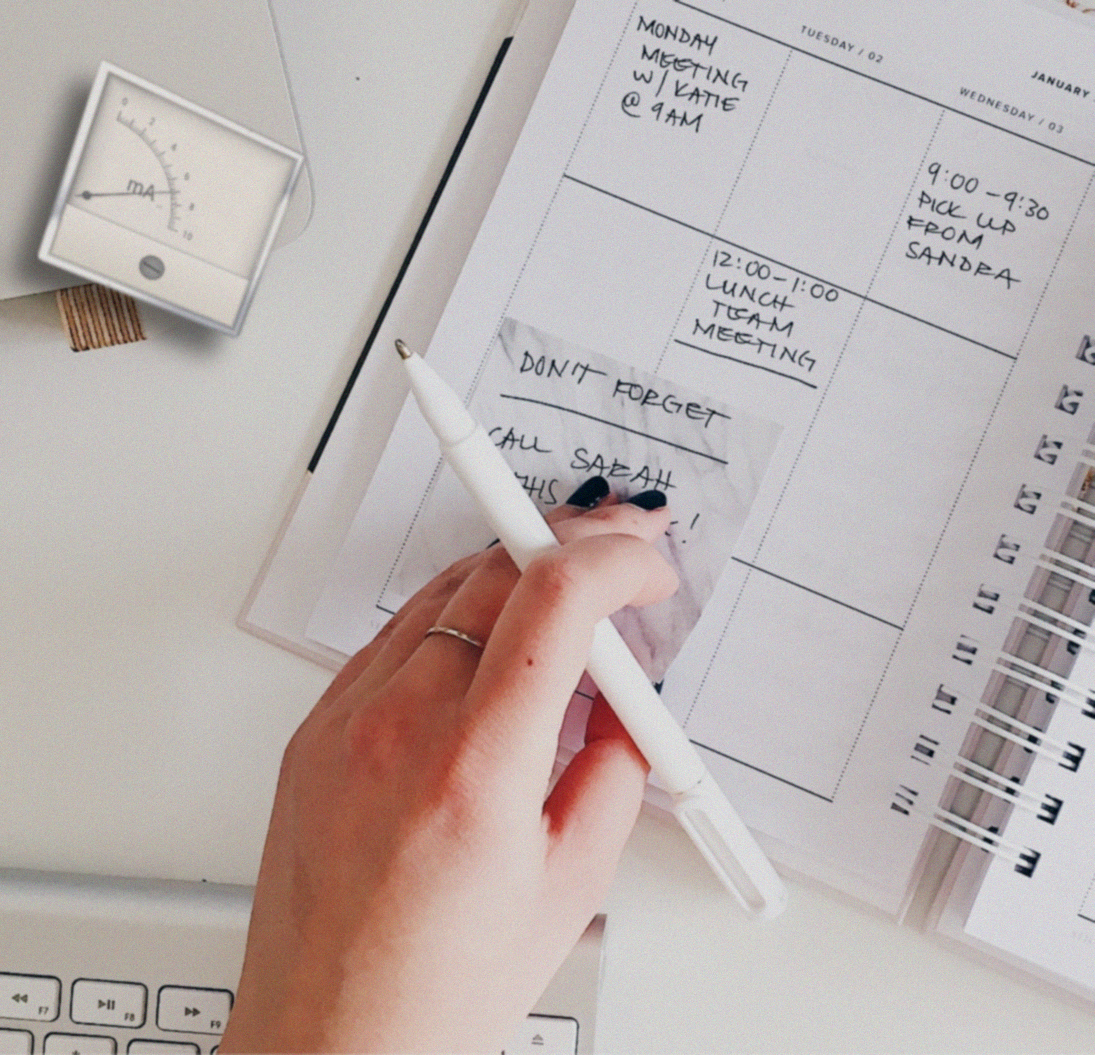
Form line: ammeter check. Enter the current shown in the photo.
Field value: 7 mA
